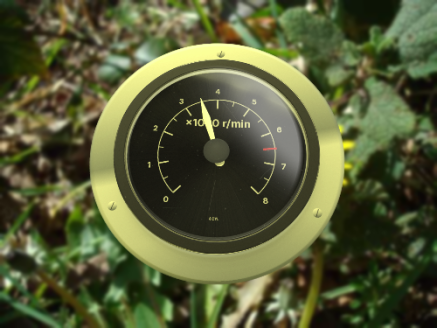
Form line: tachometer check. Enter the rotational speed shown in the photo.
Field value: 3500 rpm
